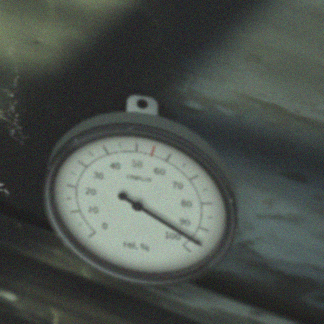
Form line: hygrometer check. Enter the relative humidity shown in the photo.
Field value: 95 %
